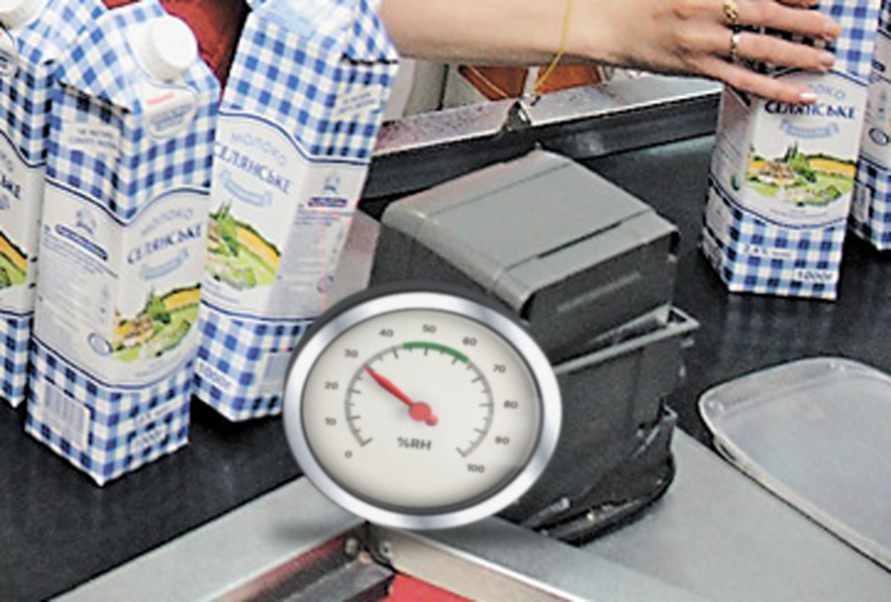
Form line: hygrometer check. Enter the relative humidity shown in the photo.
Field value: 30 %
